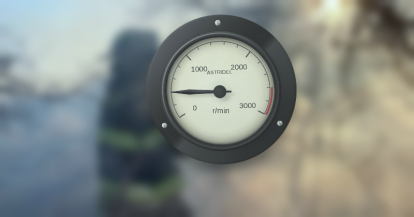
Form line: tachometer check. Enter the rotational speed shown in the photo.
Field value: 400 rpm
